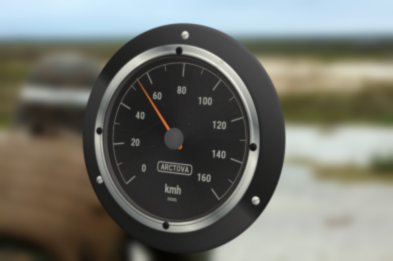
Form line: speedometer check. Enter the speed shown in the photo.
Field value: 55 km/h
